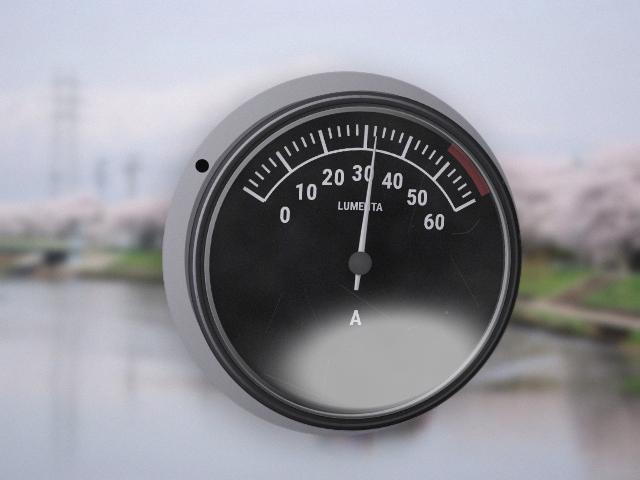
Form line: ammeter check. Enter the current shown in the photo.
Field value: 32 A
